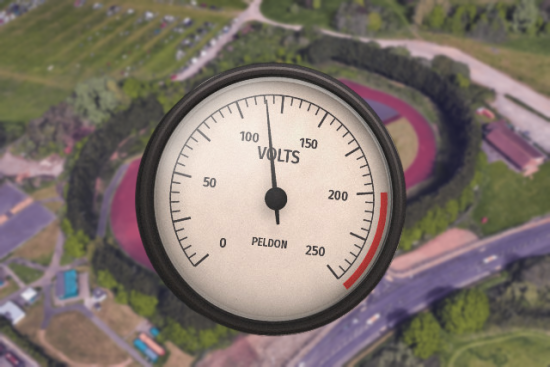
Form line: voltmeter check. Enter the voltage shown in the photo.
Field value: 115 V
